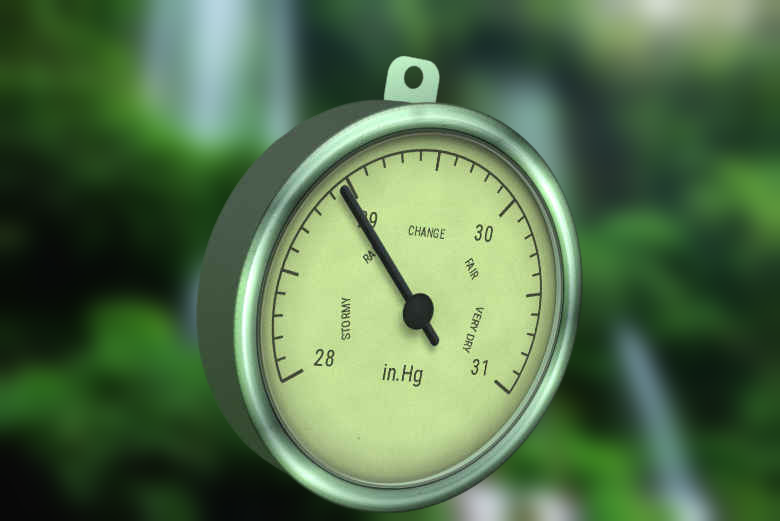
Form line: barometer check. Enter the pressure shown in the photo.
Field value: 28.95 inHg
